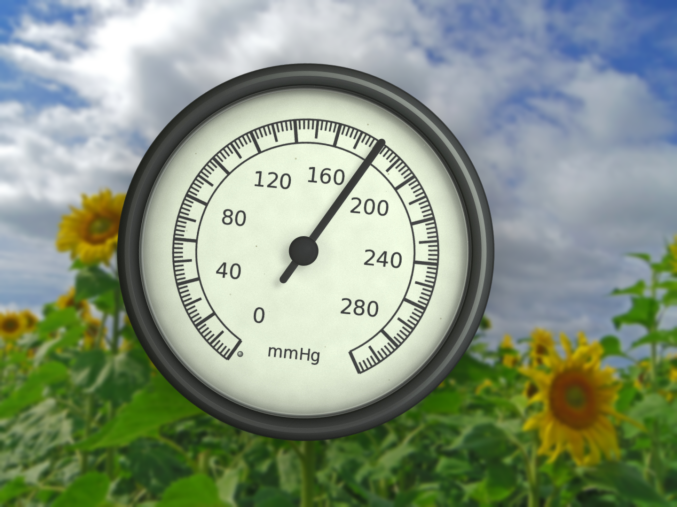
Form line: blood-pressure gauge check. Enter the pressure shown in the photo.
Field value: 180 mmHg
